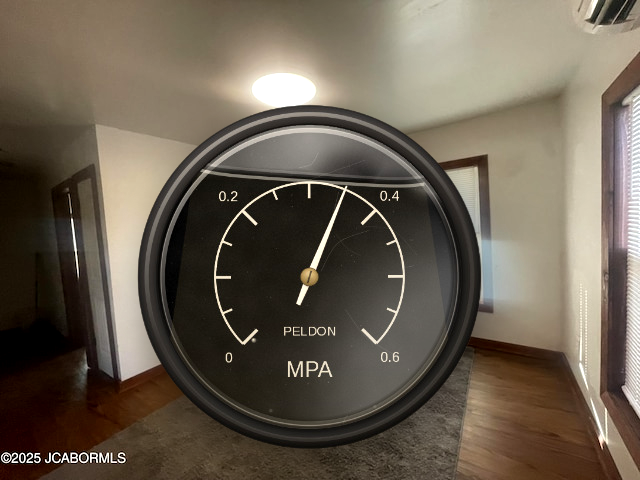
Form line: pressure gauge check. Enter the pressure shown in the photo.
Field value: 0.35 MPa
